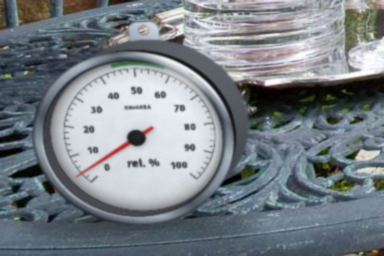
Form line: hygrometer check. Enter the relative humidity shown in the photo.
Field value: 4 %
